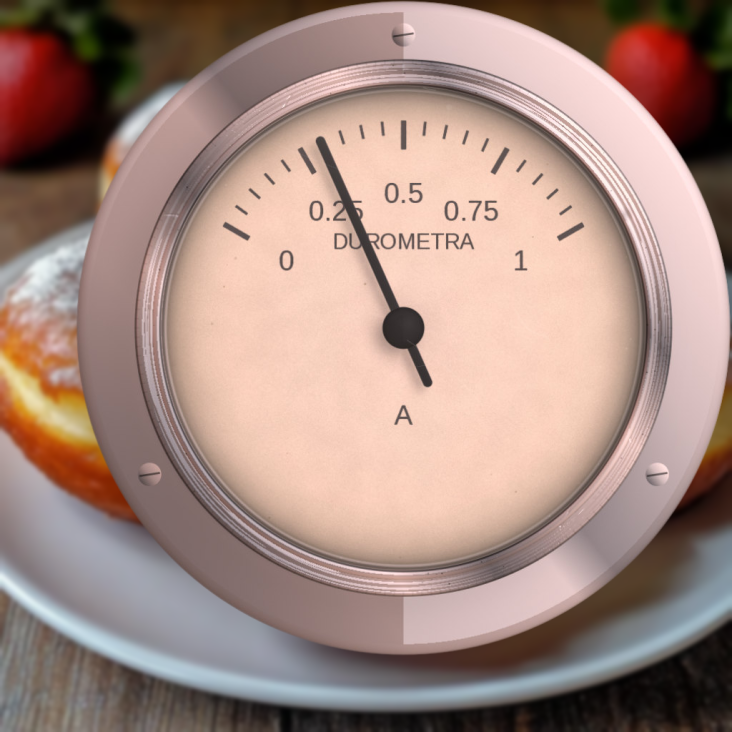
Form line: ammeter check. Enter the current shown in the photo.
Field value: 0.3 A
